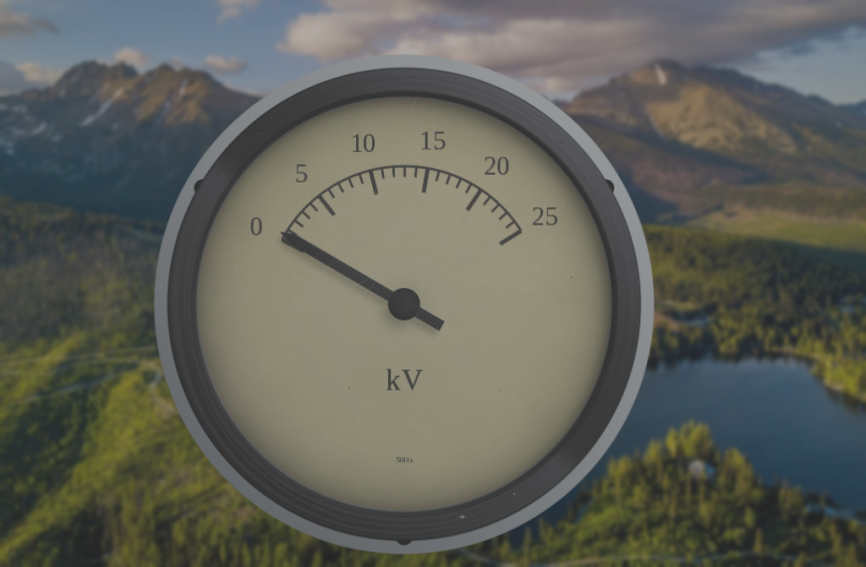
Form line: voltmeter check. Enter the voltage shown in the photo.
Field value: 0.5 kV
